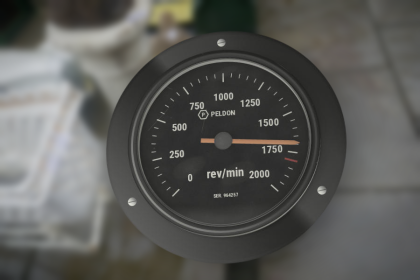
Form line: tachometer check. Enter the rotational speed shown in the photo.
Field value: 1700 rpm
